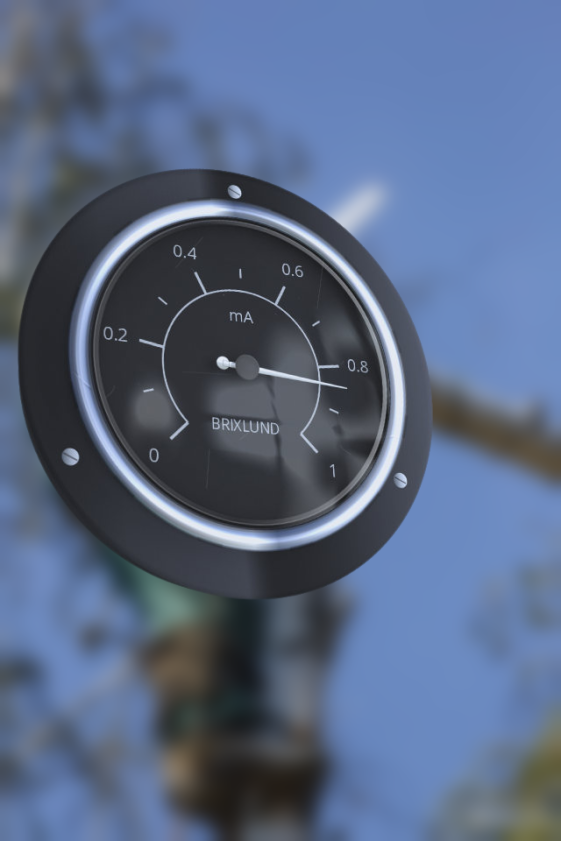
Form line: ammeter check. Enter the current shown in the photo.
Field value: 0.85 mA
